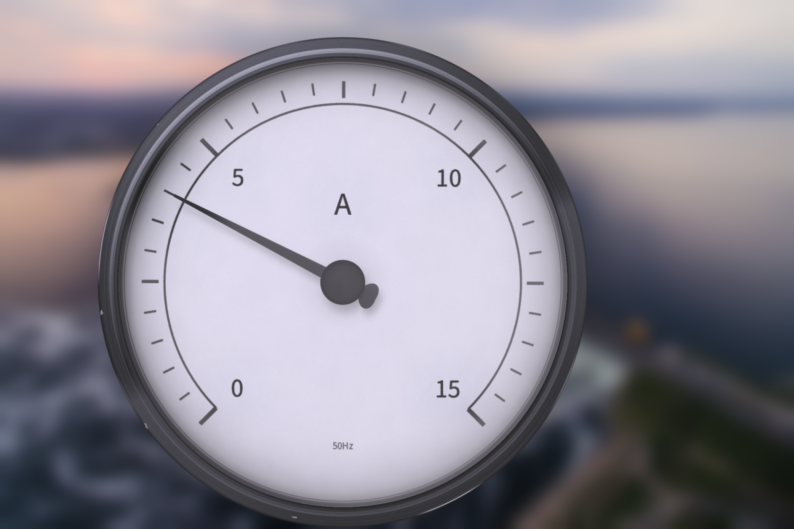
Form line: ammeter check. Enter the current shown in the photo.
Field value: 4 A
